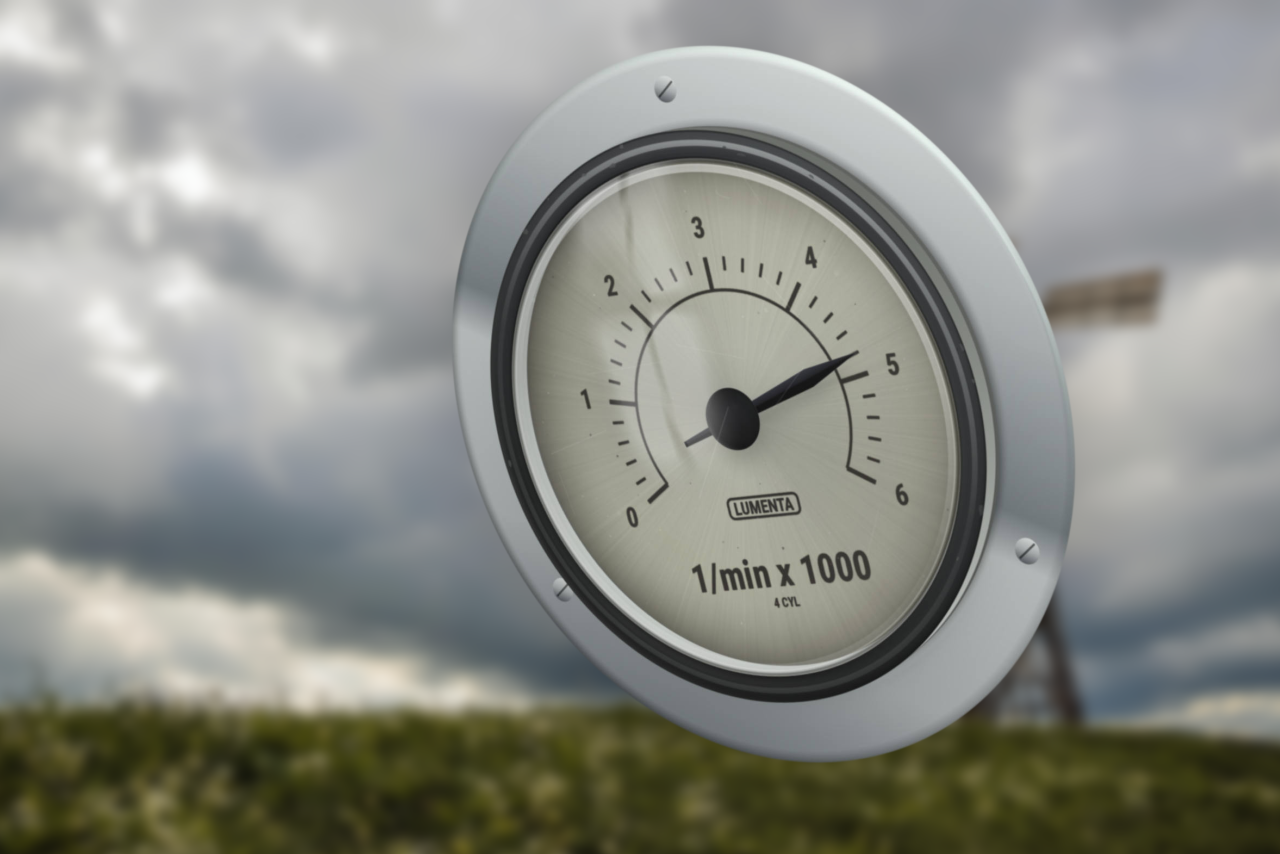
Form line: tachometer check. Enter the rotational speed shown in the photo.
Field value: 4800 rpm
